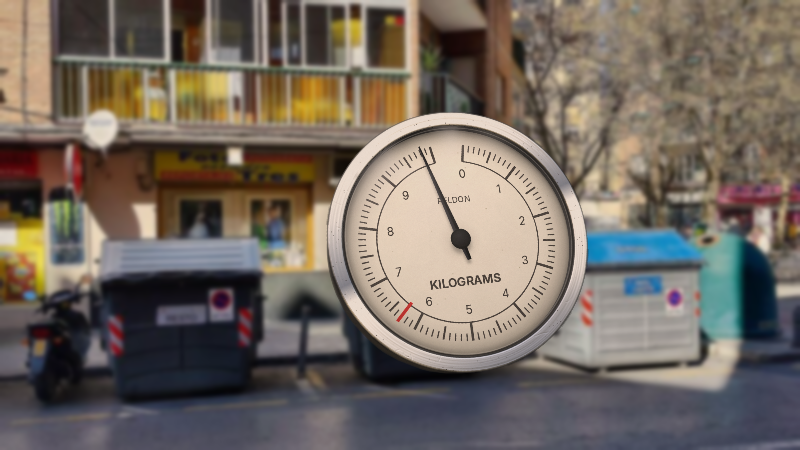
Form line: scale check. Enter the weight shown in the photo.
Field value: 9.8 kg
